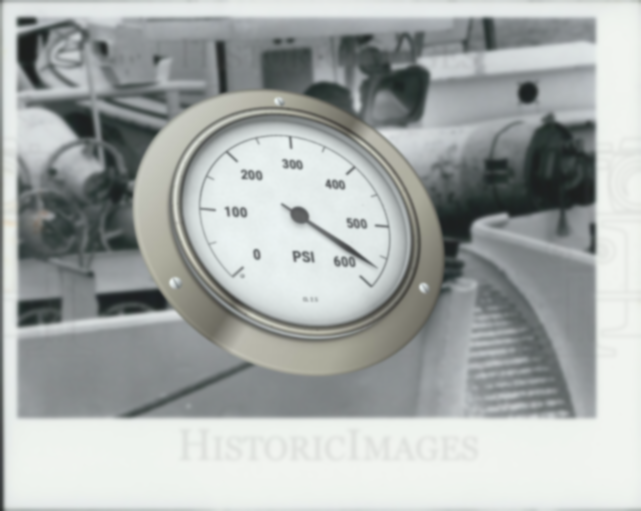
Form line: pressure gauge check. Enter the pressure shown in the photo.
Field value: 575 psi
